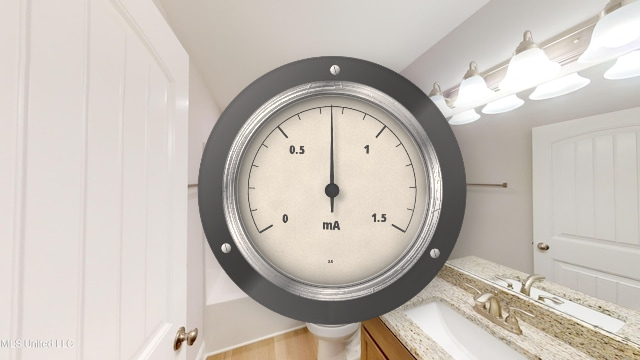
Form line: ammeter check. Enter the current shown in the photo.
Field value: 0.75 mA
